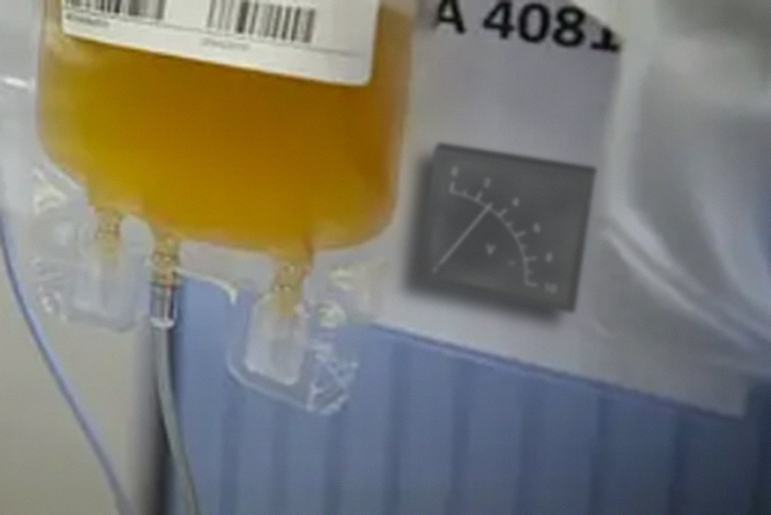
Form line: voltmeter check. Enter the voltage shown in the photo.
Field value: 3 V
